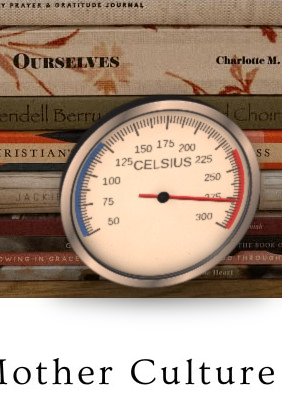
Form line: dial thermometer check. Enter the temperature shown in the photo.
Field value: 275 °C
